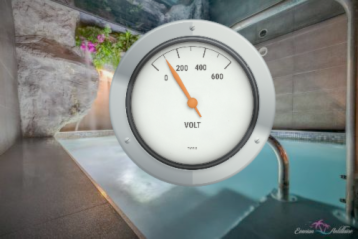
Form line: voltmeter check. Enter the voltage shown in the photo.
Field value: 100 V
